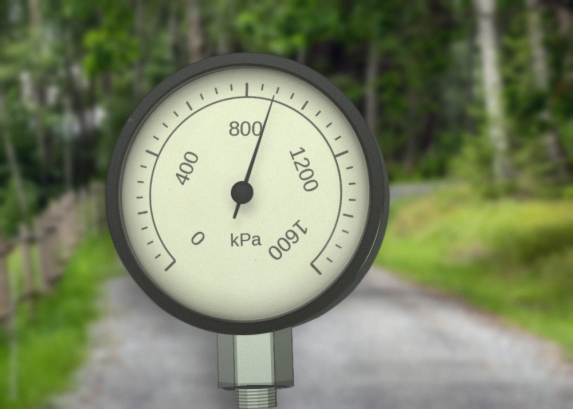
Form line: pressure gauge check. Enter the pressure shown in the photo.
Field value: 900 kPa
